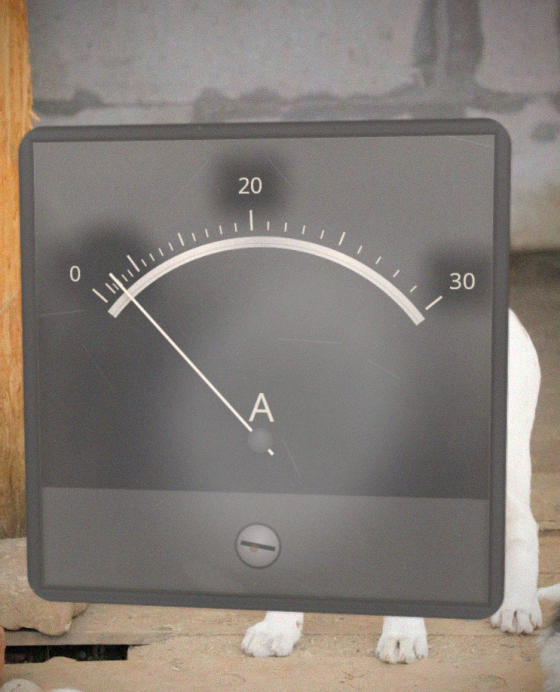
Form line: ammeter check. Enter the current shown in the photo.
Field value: 7 A
